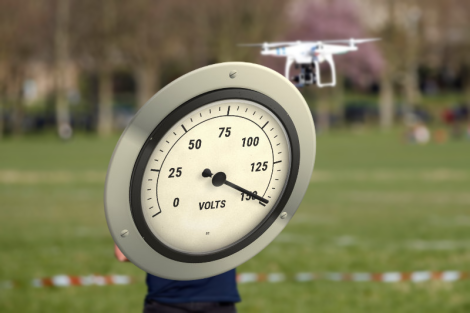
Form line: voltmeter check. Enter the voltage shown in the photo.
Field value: 147.5 V
